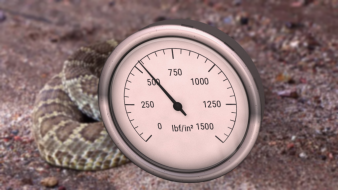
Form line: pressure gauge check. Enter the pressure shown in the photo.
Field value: 550 psi
